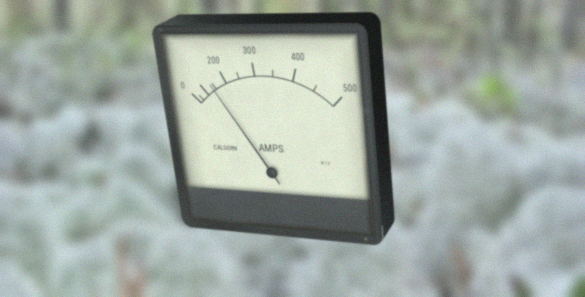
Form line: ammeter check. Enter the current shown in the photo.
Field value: 150 A
